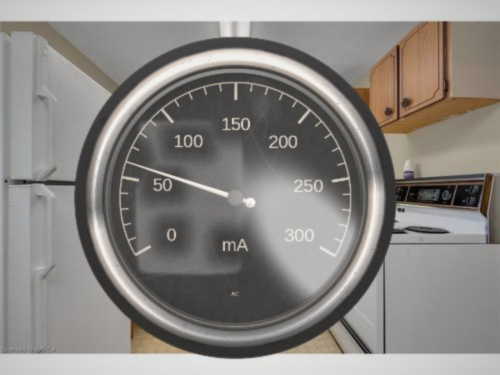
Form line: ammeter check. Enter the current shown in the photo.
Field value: 60 mA
